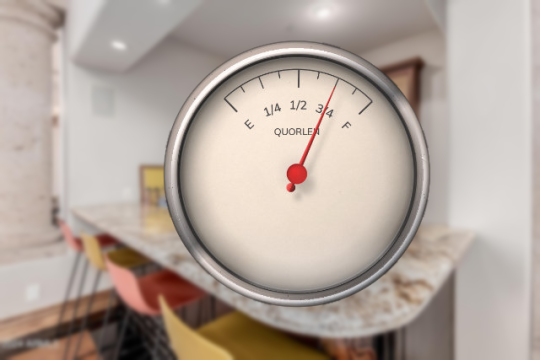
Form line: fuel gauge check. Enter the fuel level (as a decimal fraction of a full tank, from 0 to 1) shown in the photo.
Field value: 0.75
